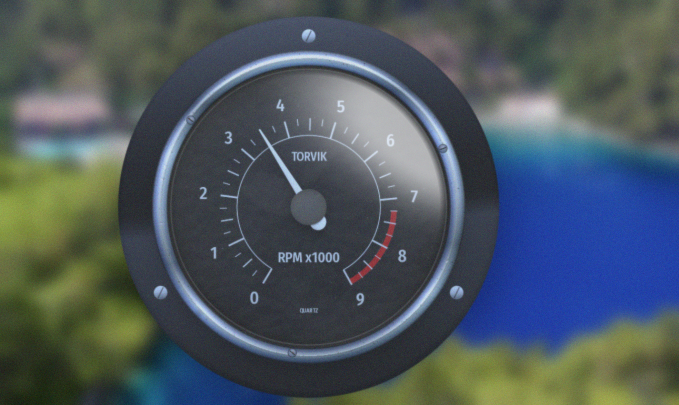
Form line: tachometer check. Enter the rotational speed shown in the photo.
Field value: 3500 rpm
